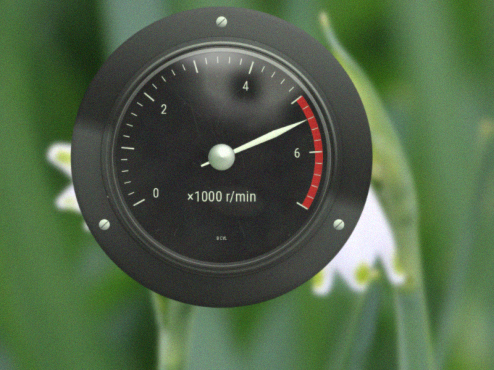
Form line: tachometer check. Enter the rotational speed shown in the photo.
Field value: 5400 rpm
